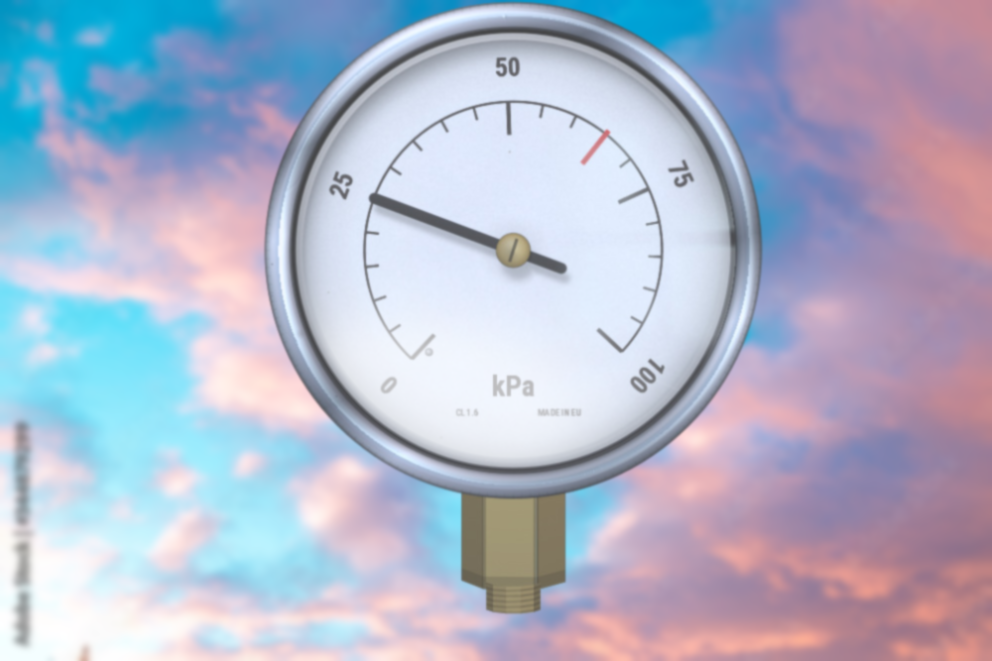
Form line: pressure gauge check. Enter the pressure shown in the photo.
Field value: 25 kPa
